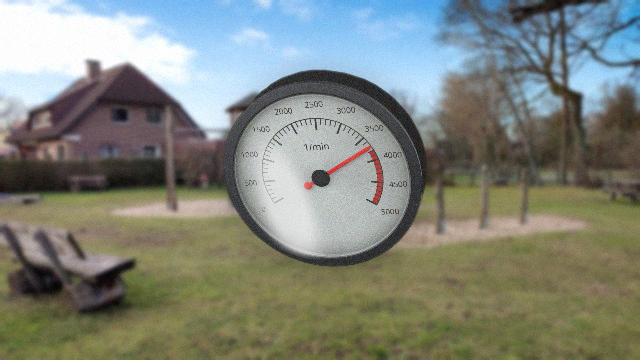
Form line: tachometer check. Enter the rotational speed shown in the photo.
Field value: 3700 rpm
